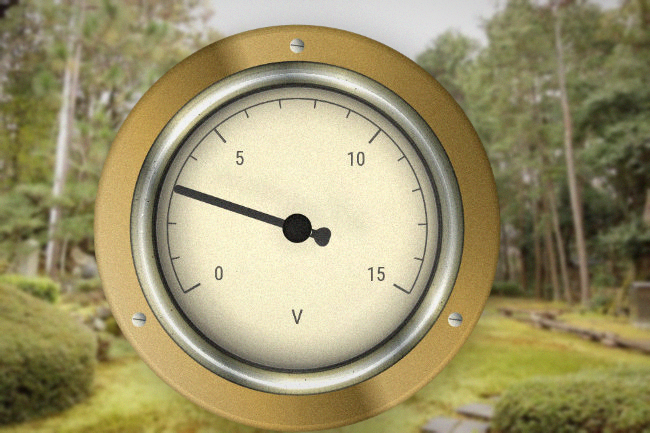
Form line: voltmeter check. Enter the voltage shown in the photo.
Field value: 3 V
